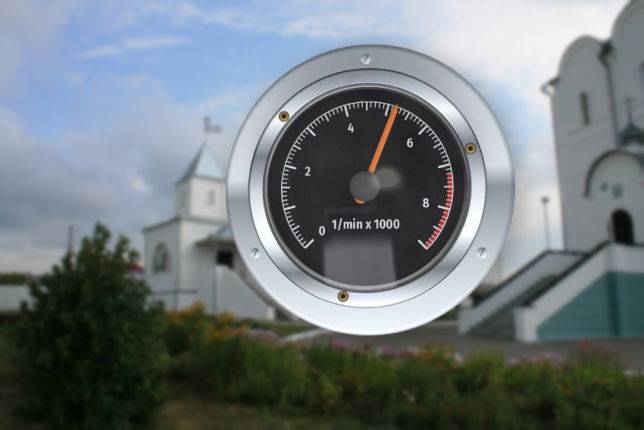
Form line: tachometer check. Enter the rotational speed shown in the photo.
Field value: 5200 rpm
